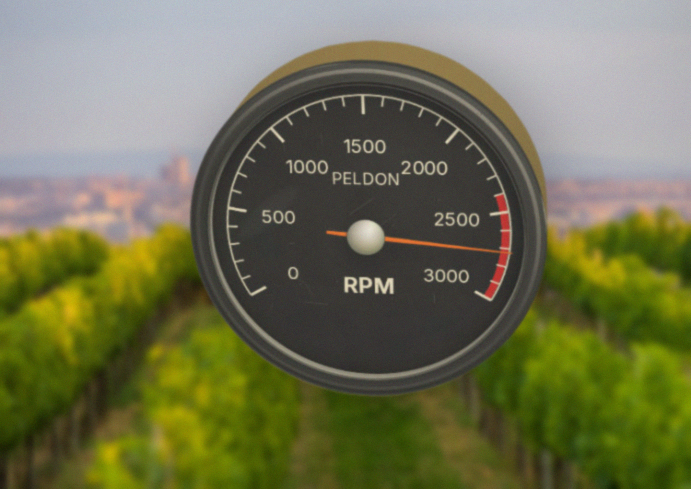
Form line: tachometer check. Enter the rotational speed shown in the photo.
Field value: 2700 rpm
